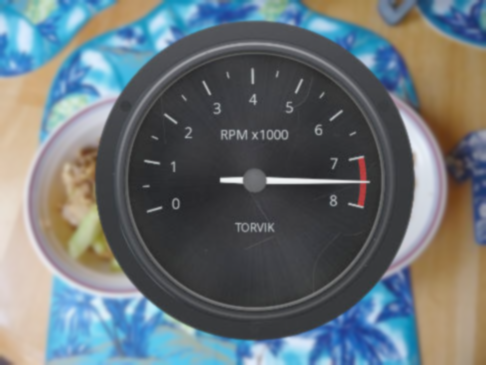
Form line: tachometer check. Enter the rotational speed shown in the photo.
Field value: 7500 rpm
